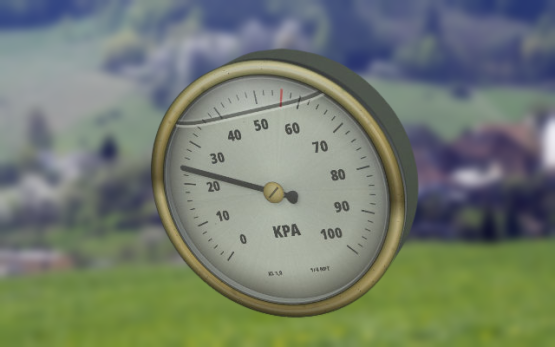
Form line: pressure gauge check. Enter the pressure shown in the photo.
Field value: 24 kPa
